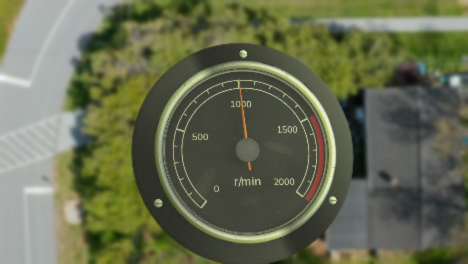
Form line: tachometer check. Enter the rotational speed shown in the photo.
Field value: 1000 rpm
